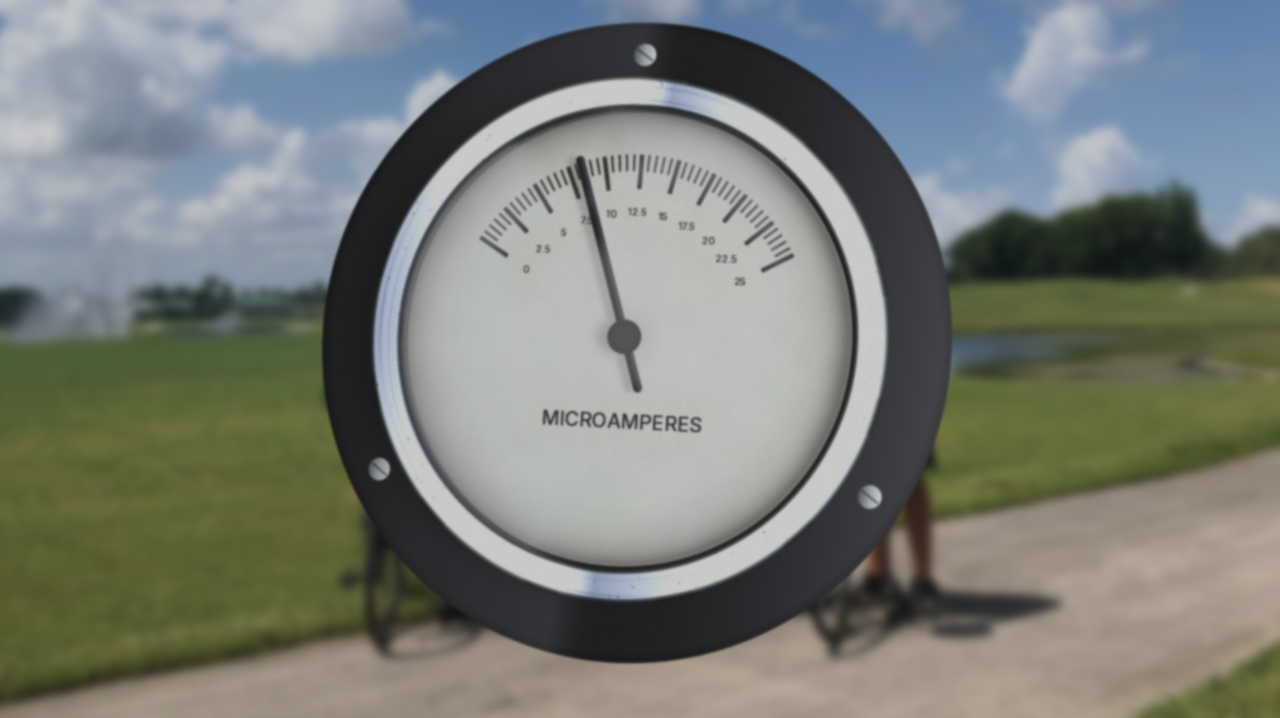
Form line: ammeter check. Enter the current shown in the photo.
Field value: 8.5 µA
